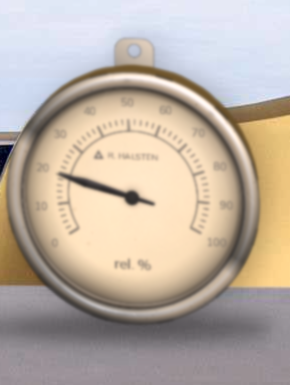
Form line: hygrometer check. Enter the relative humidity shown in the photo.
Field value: 20 %
